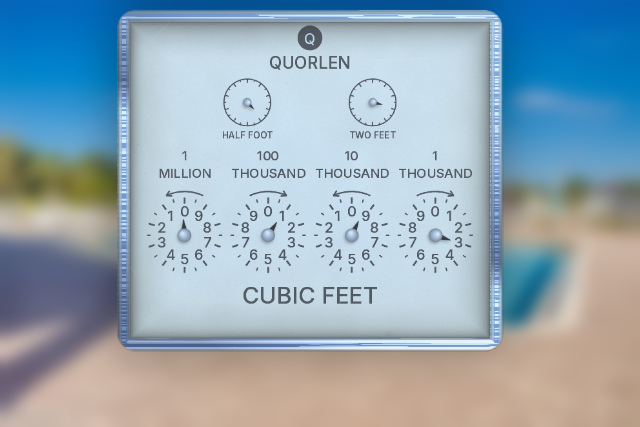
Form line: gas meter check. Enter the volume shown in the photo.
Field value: 9300 ft³
